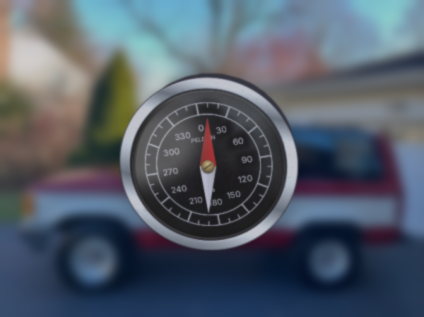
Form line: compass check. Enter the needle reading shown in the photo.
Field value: 10 °
